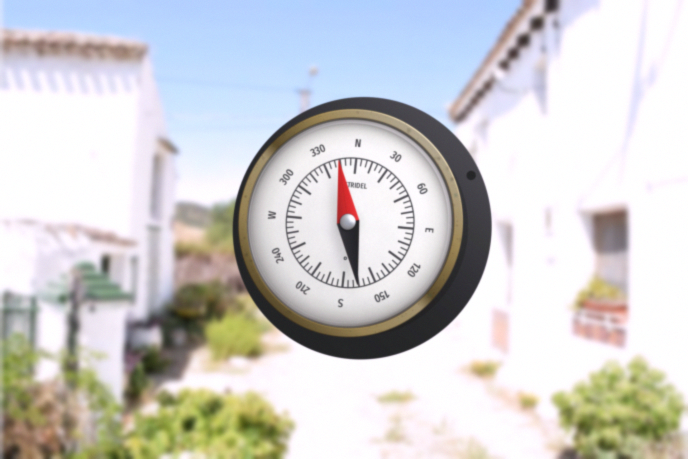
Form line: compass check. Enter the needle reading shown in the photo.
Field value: 345 °
